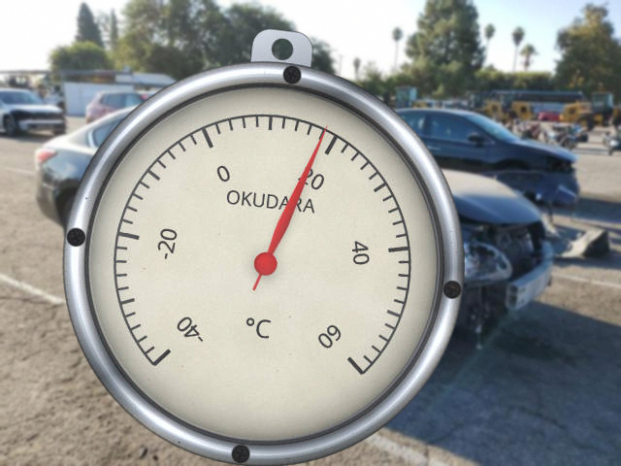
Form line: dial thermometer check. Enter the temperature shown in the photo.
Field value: 18 °C
